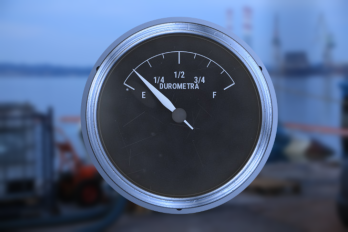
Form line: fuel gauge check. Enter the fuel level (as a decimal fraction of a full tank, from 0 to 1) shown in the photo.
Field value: 0.125
